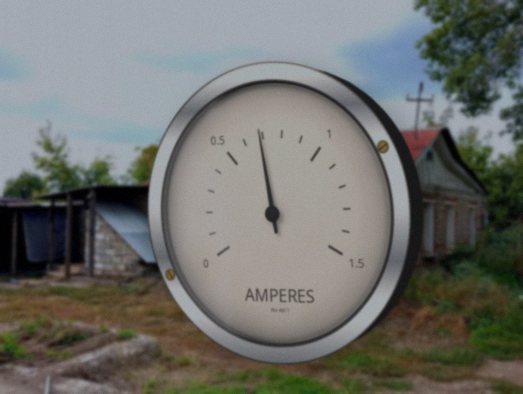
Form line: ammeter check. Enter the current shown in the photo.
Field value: 0.7 A
